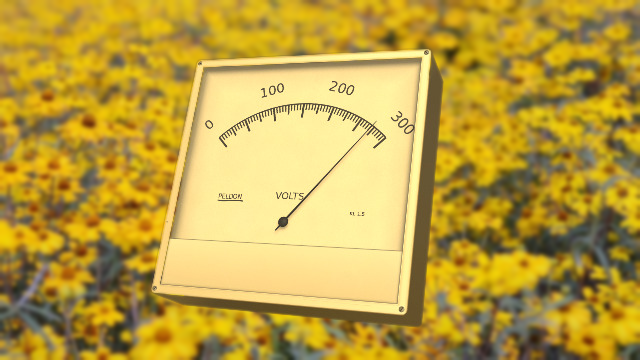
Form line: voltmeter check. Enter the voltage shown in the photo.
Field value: 275 V
